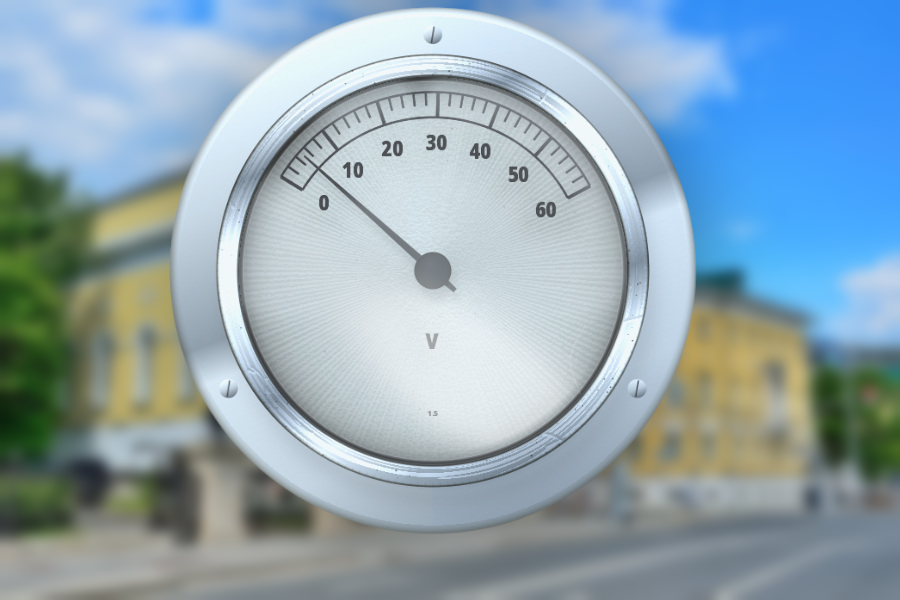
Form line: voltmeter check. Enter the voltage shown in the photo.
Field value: 5 V
